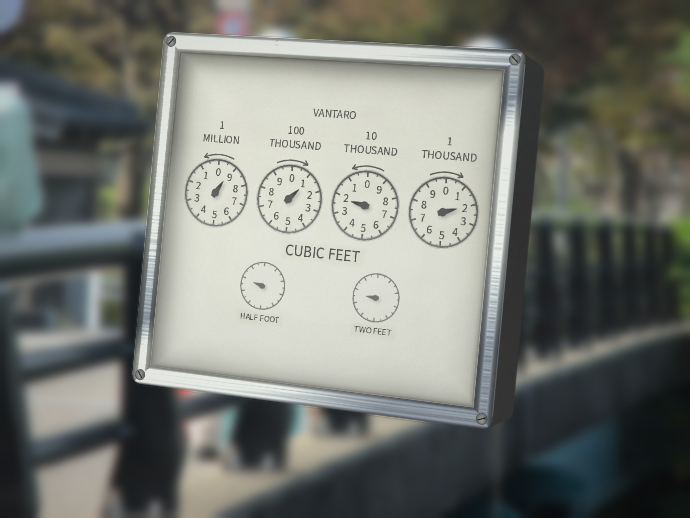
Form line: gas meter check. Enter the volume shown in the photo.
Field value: 912200 ft³
